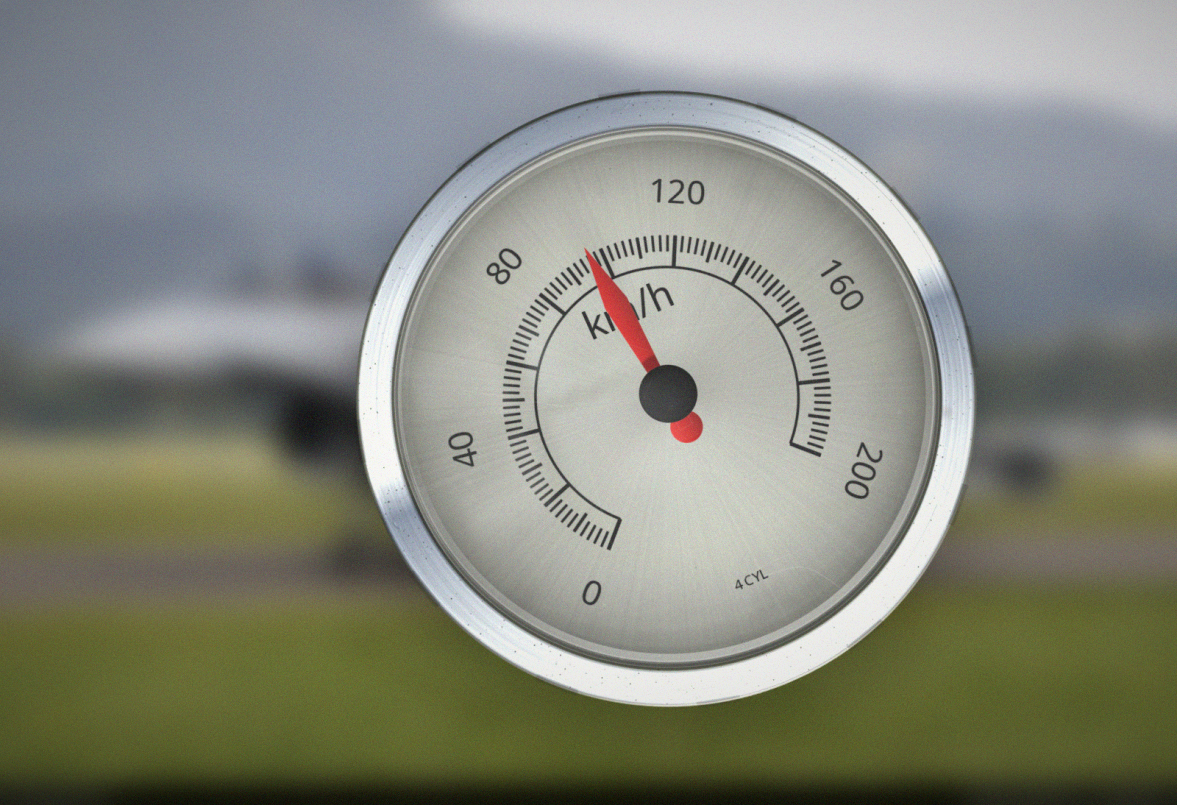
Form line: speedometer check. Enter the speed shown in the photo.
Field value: 96 km/h
